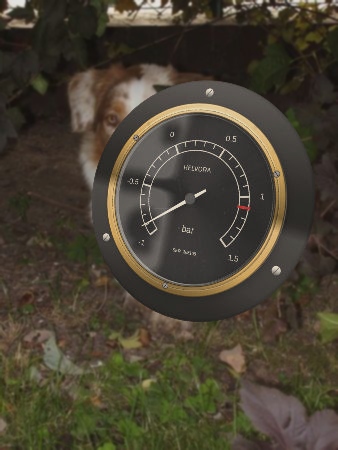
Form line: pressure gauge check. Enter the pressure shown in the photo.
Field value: -0.9 bar
